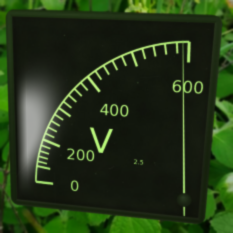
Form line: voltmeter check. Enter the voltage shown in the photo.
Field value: 590 V
